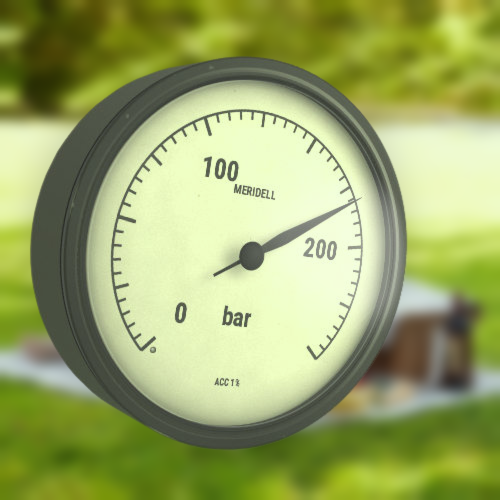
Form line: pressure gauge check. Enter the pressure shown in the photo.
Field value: 180 bar
